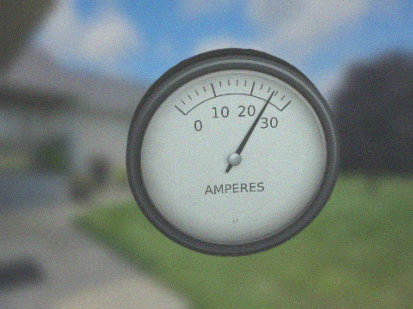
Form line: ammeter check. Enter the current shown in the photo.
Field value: 25 A
